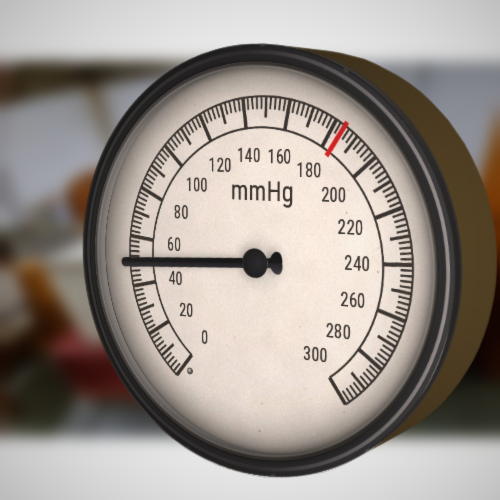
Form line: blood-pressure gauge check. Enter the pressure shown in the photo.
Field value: 50 mmHg
